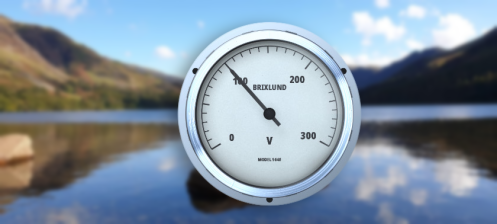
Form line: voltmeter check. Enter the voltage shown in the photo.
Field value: 100 V
